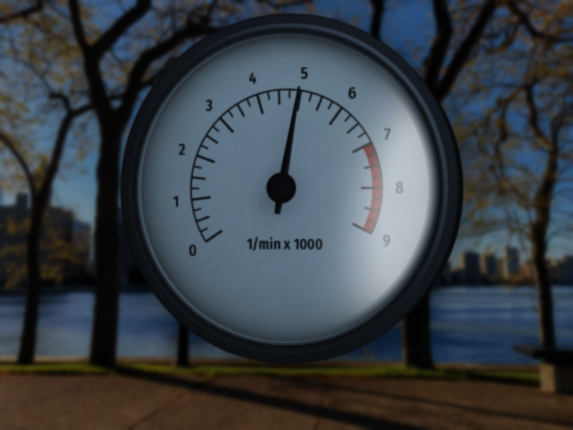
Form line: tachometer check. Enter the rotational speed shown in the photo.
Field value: 5000 rpm
